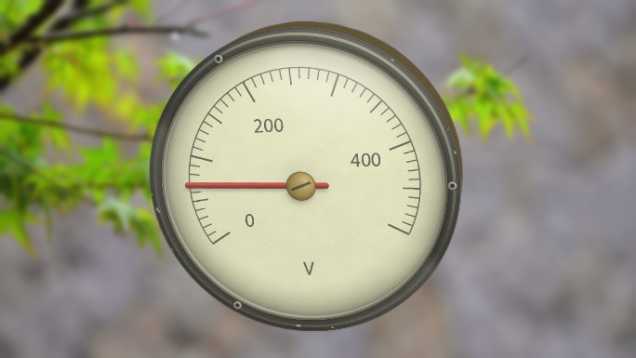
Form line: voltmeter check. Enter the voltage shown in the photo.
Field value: 70 V
